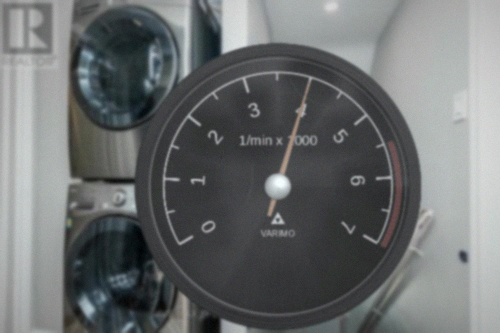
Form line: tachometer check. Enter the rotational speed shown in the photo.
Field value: 4000 rpm
